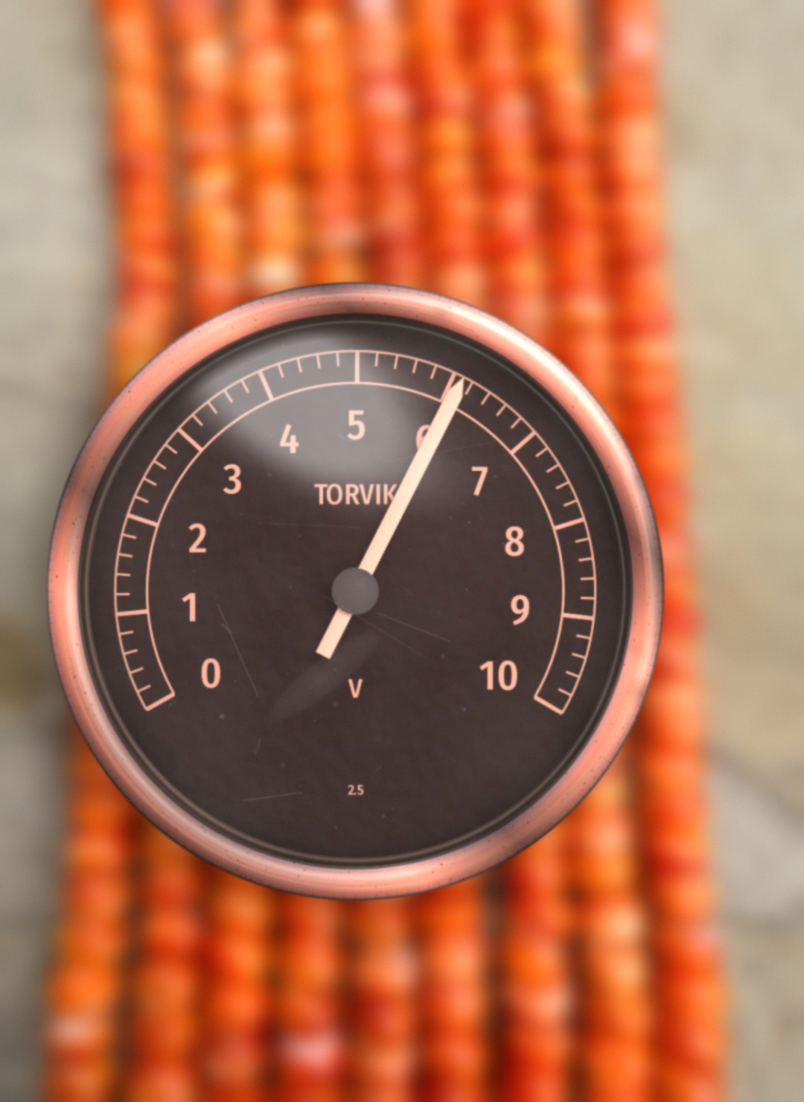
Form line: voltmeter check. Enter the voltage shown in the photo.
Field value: 6.1 V
